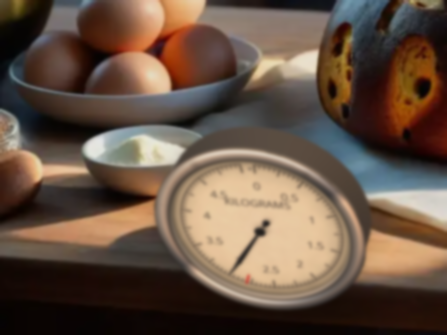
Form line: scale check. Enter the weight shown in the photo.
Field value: 3 kg
